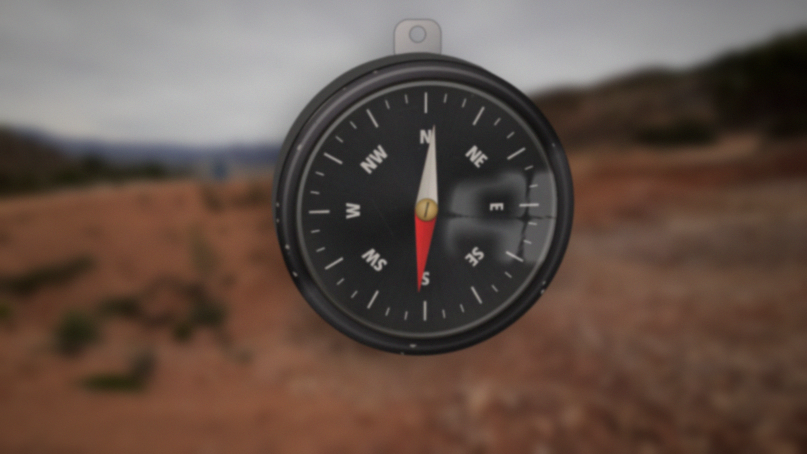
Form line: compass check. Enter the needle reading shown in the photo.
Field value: 185 °
